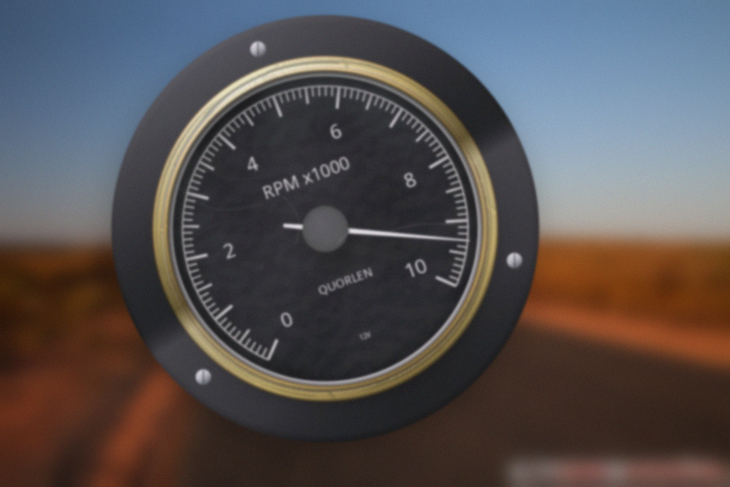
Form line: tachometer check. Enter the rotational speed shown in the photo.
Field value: 9300 rpm
